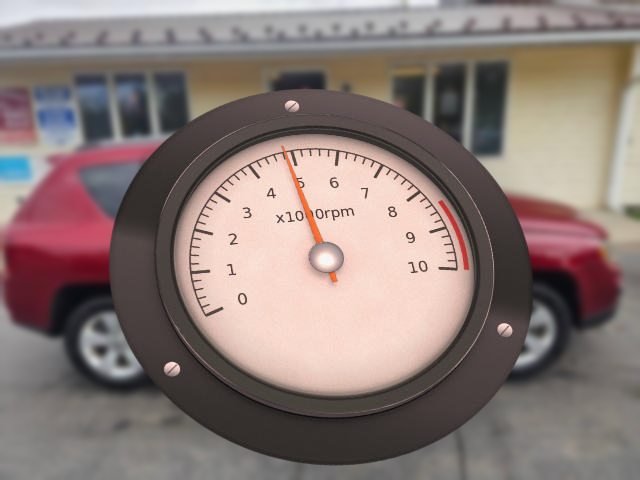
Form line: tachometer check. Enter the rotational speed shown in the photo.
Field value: 4800 rpm
